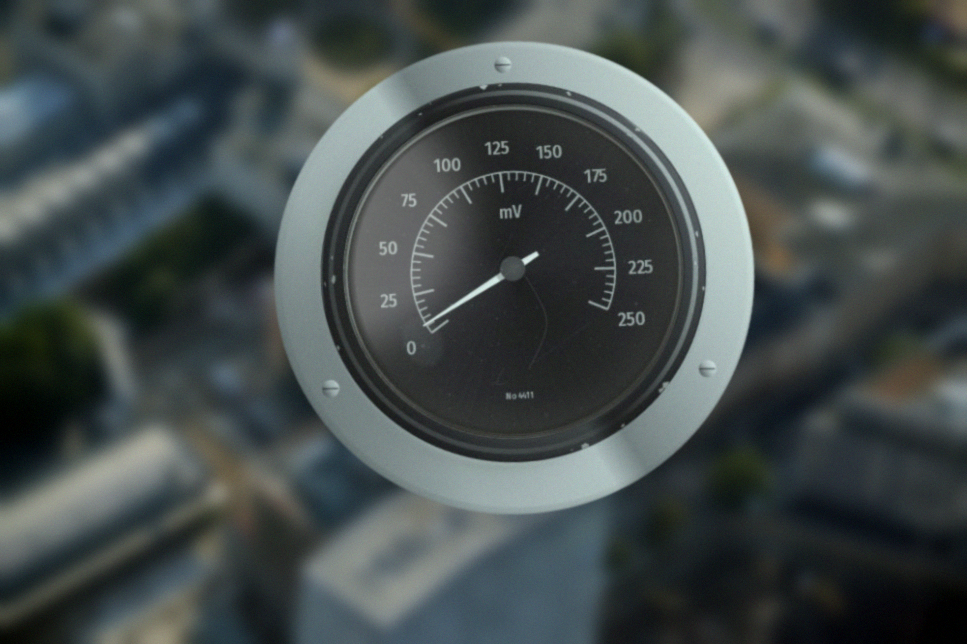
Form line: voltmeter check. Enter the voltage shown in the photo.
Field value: 5 mV
